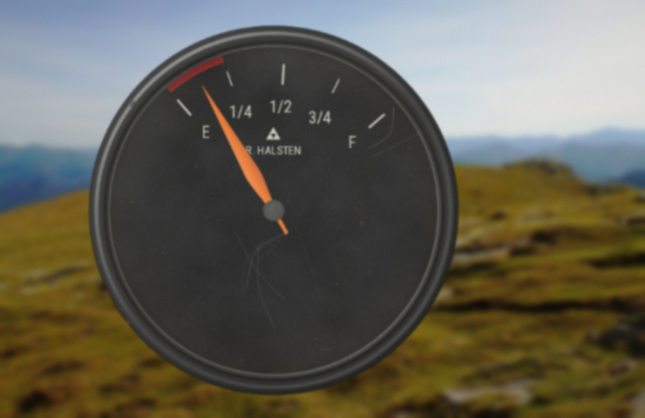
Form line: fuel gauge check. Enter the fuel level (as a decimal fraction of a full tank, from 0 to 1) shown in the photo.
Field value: 0.125
